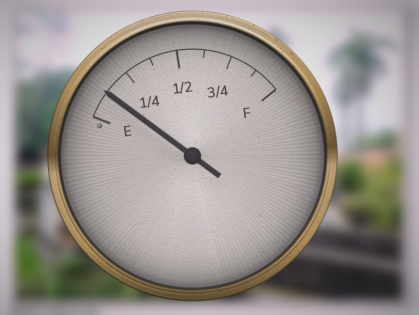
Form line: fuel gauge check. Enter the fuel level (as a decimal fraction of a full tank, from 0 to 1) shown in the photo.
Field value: 0.125
